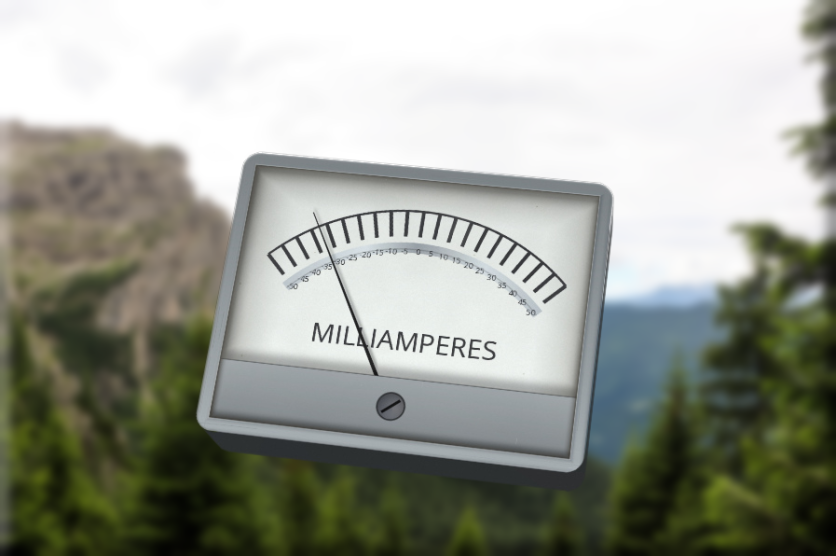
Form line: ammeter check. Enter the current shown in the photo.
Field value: -32.5 mA
